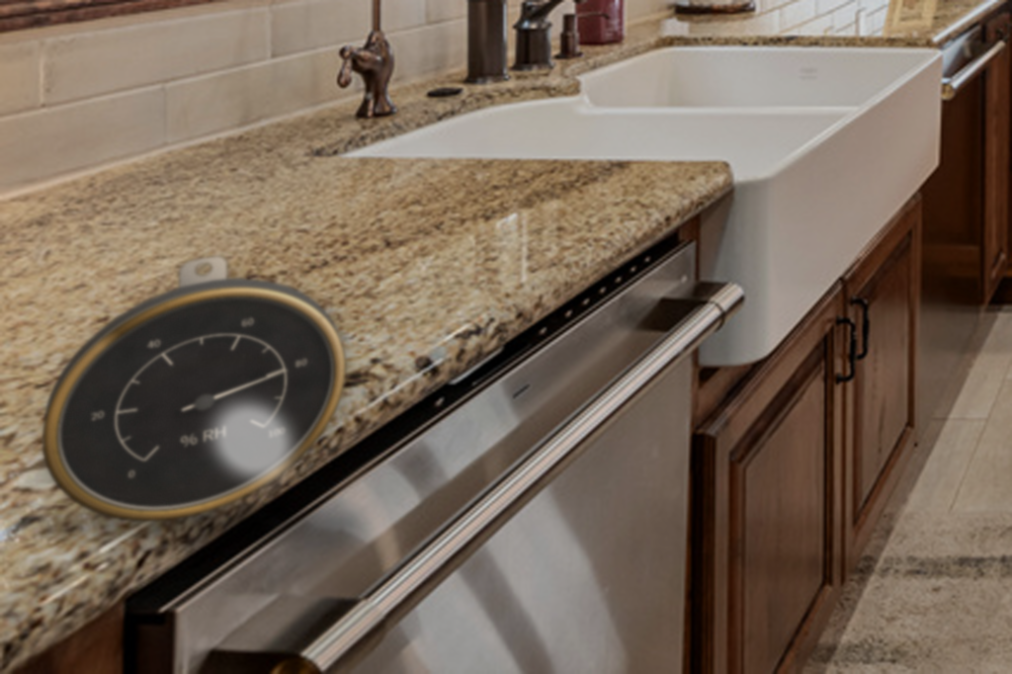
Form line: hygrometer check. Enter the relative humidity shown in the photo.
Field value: 80 %
